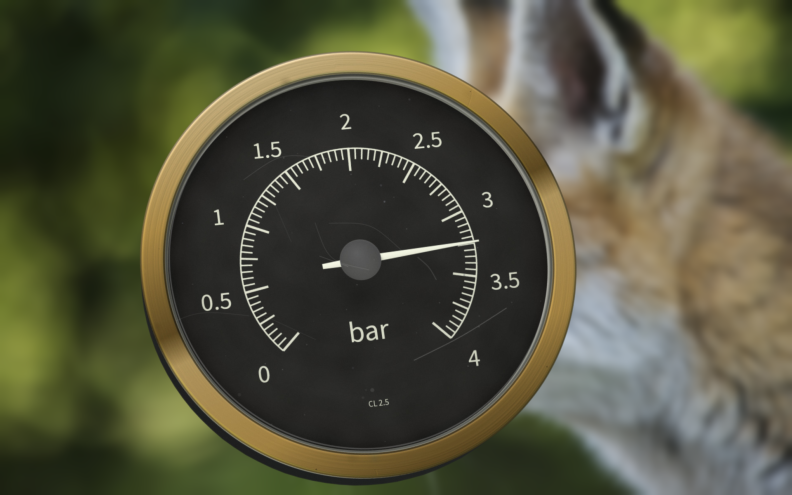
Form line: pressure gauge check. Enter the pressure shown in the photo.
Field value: 3.25 bar
